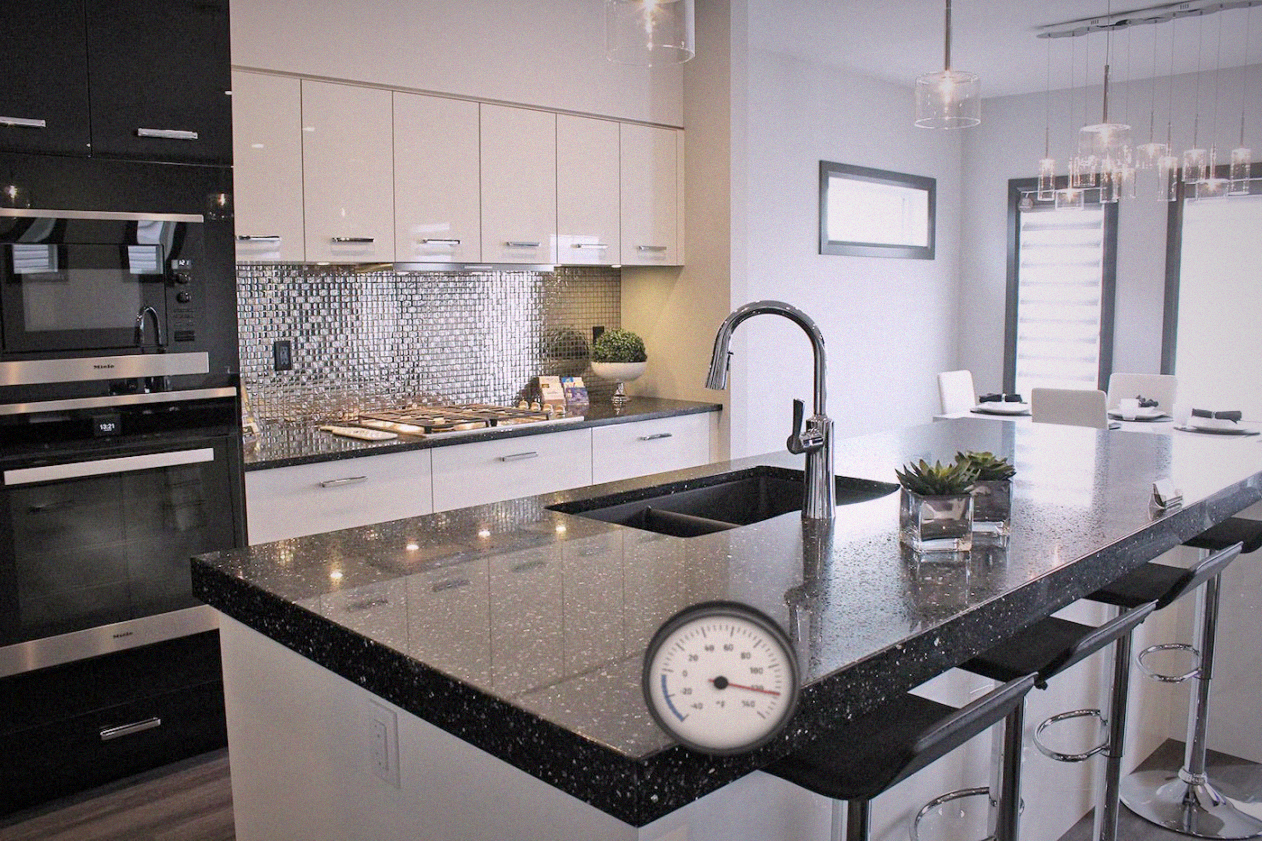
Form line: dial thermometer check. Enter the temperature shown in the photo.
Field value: 120 °F
